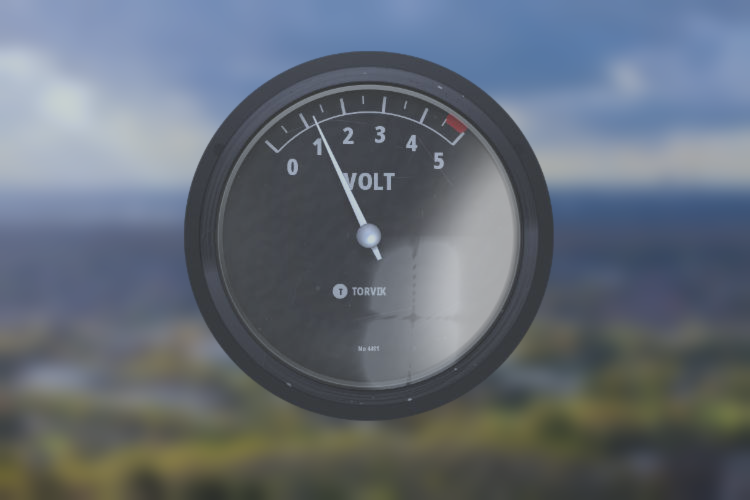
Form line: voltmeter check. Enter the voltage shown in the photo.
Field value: 1.25 V
